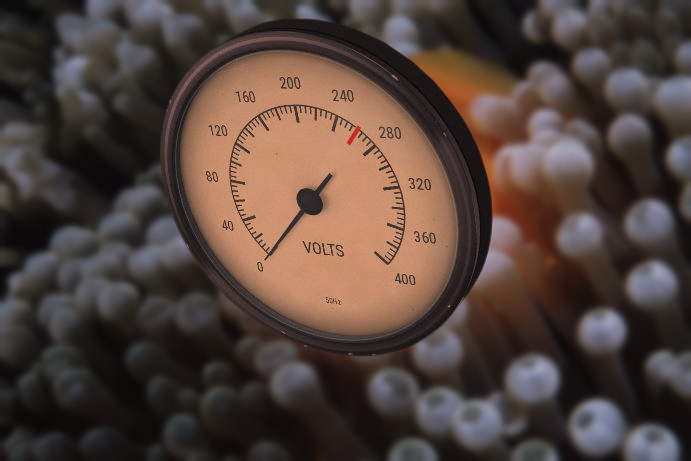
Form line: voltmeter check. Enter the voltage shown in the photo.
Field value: 0 V
